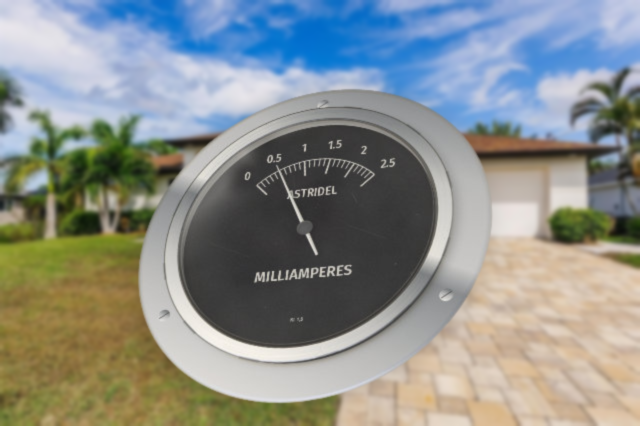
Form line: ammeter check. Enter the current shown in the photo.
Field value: 0.5 mA
